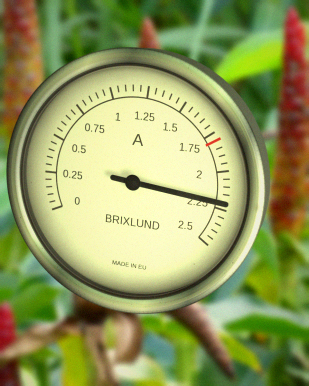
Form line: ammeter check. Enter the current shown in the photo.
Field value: 2.2 A
